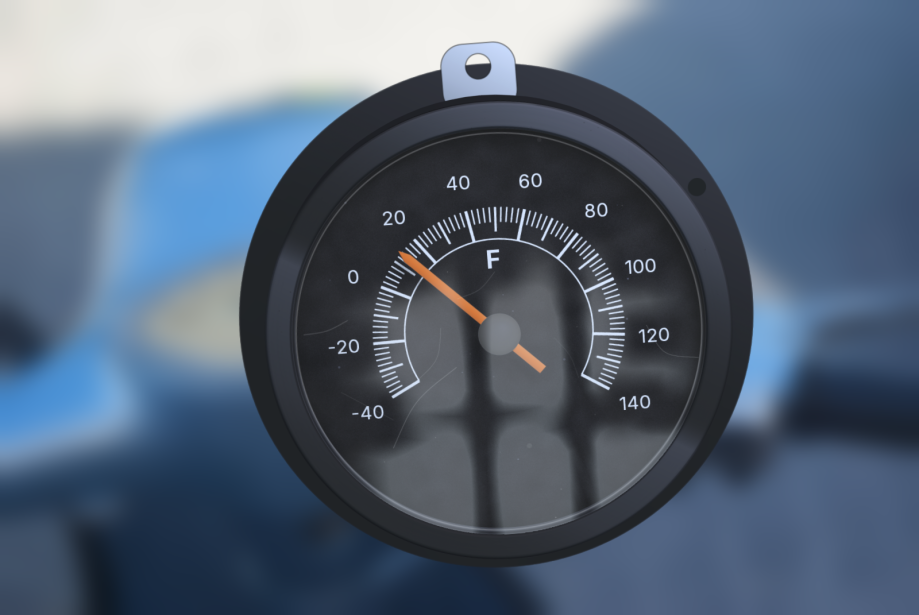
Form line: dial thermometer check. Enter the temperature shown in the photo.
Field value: 14 °F
